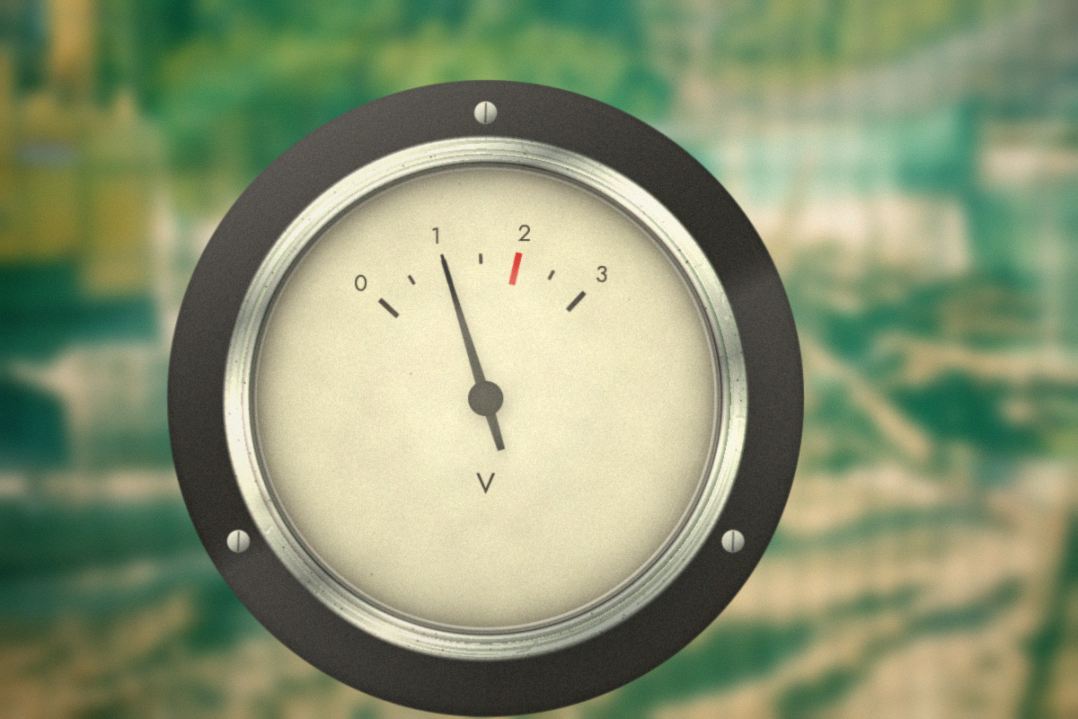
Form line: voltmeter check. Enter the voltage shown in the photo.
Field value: 1 V
